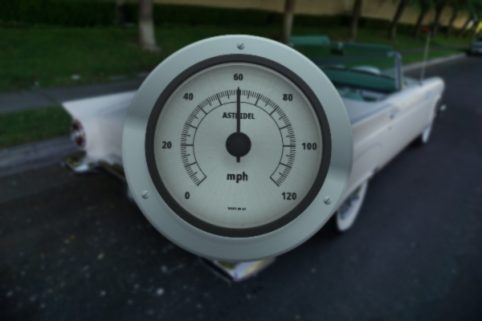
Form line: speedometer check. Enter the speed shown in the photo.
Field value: 60 mph
